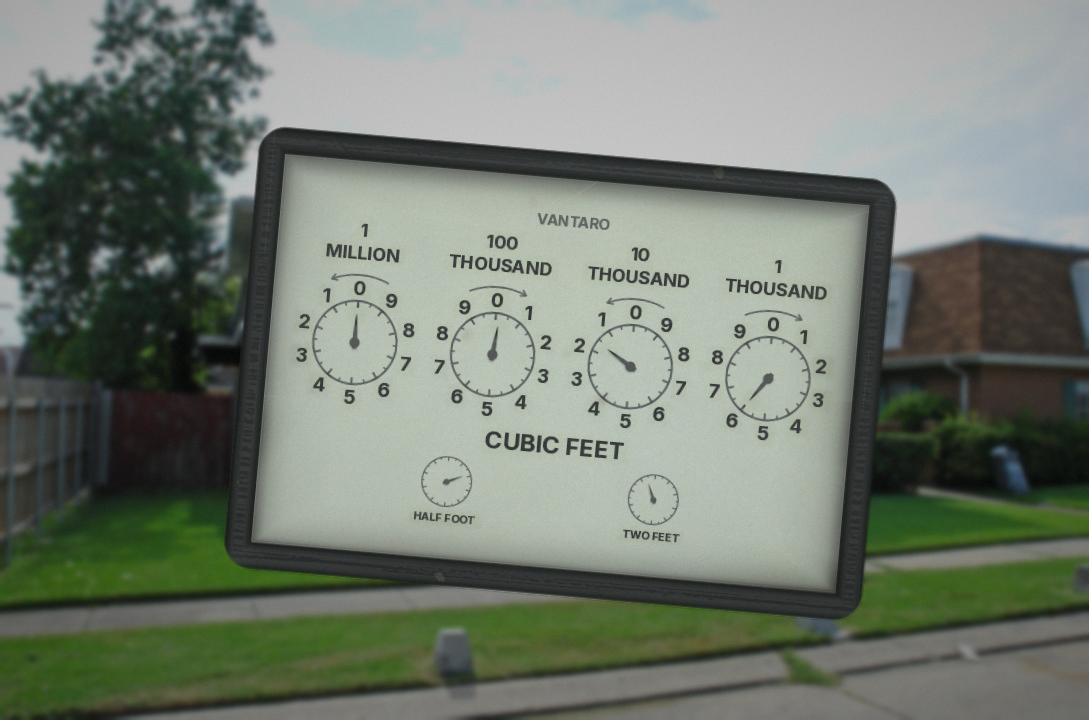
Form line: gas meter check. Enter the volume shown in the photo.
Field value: 1600 ft³
